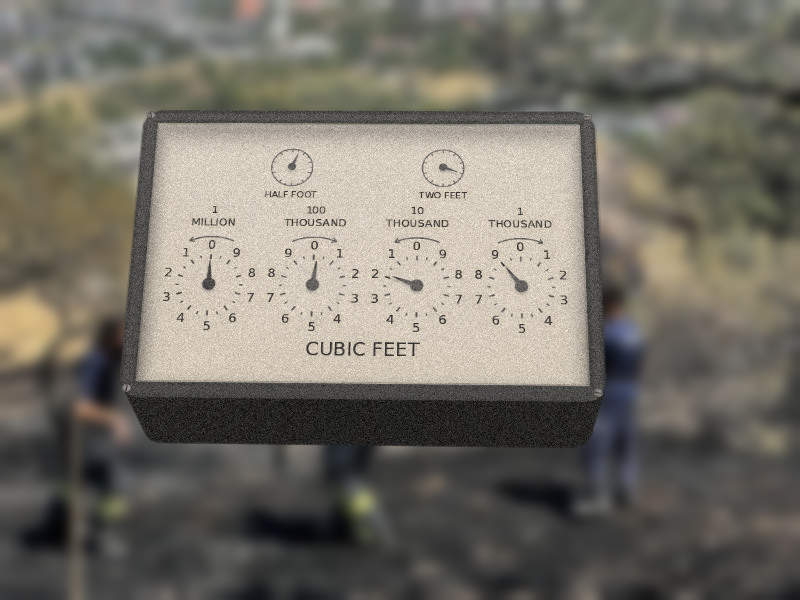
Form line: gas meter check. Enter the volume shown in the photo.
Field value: 1900 ft³
